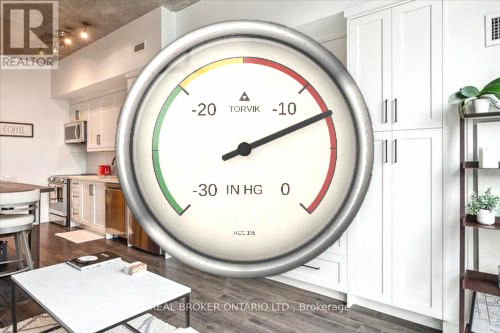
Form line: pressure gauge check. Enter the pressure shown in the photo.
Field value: -7.5 inHg
